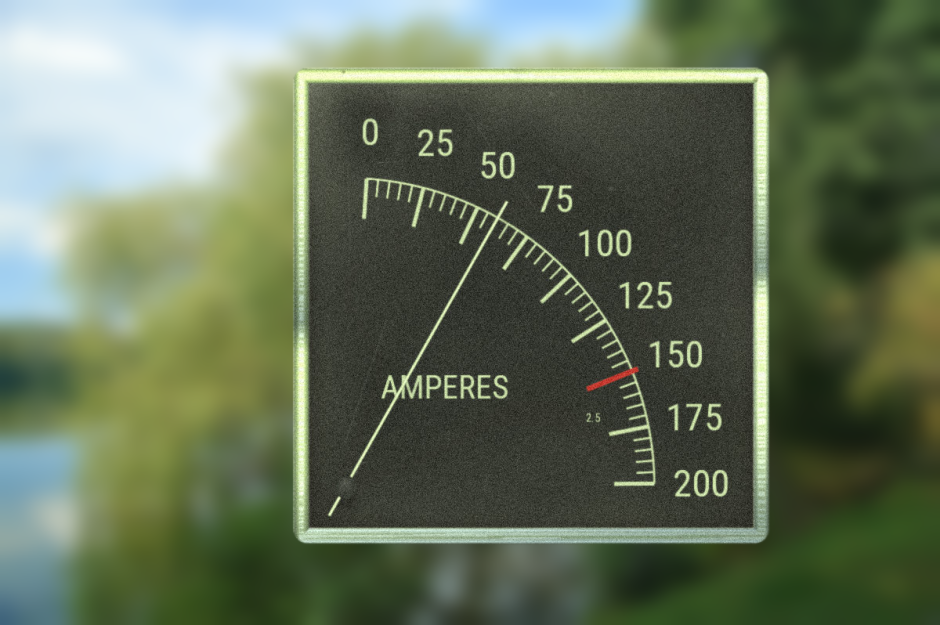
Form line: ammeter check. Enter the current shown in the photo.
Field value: 60 A
